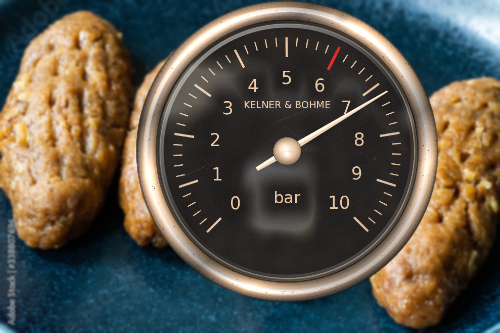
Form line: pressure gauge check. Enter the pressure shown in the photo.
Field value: 7.2 bar
